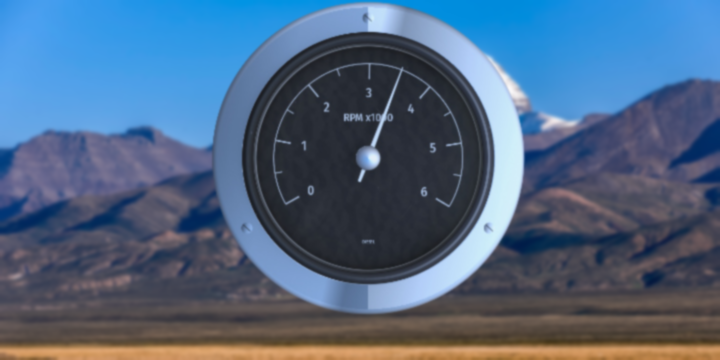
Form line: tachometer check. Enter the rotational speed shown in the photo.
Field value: 3500 rpm
